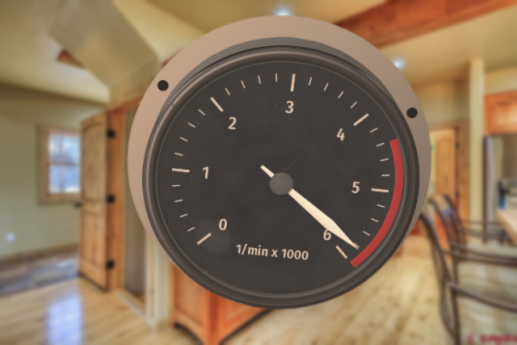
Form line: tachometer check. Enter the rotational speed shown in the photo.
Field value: 5800 rpm
